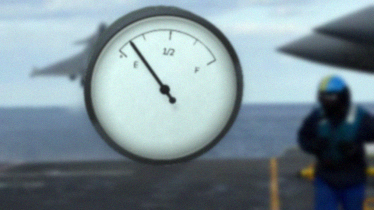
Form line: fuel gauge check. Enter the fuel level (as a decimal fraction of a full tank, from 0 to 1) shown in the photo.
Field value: 0.125
